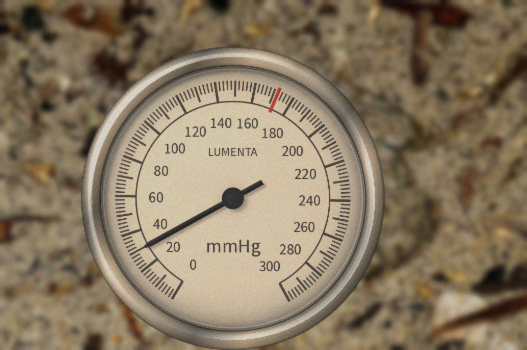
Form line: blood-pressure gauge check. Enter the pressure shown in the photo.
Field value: 30 mmHg
